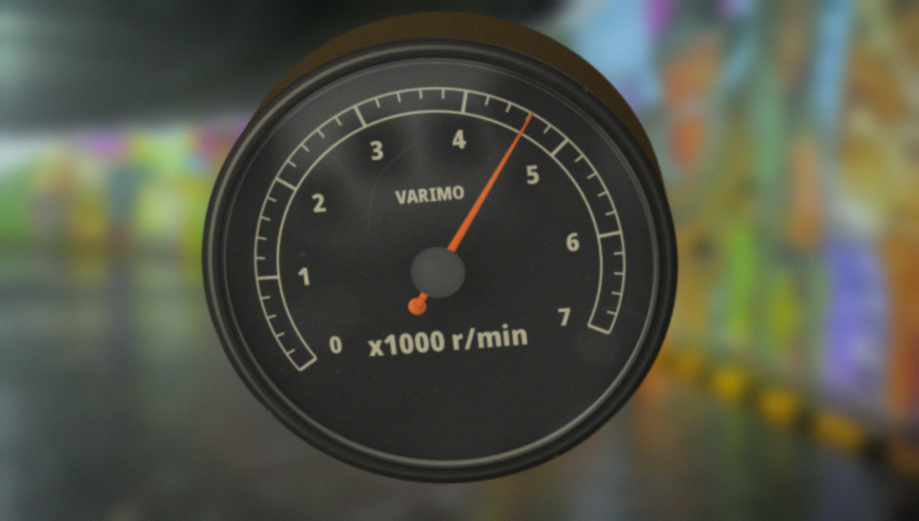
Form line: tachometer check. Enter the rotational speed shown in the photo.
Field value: 4600 rpm
